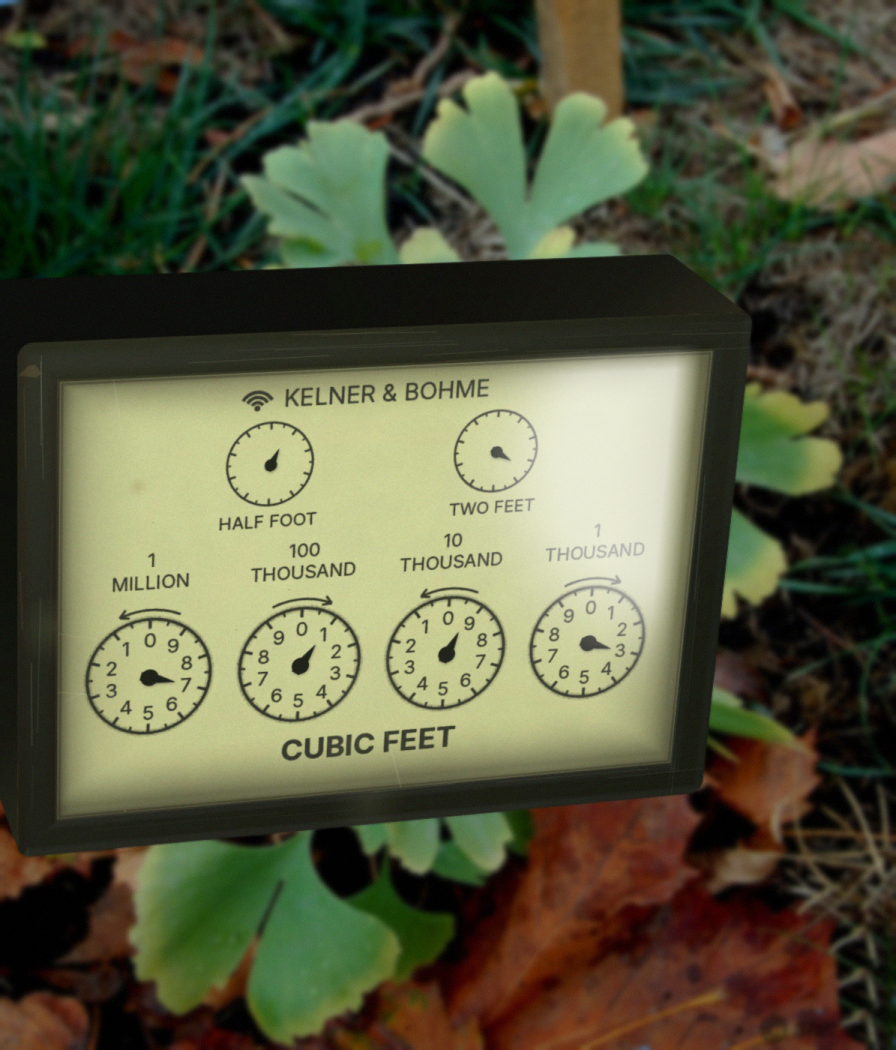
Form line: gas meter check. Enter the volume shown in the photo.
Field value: 709300 ft³
